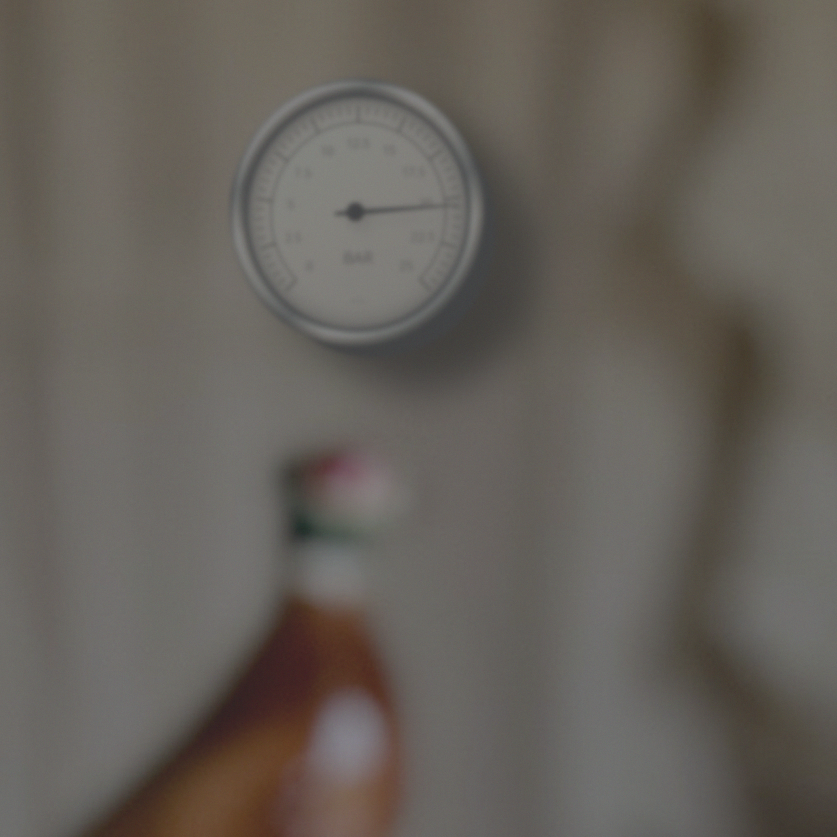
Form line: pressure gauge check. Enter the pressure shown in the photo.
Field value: 20.5 bar
